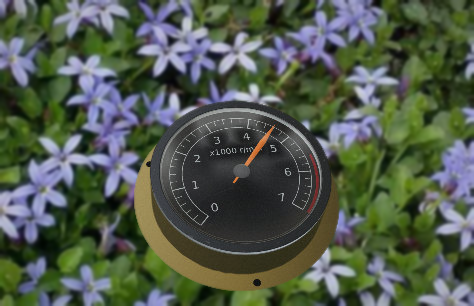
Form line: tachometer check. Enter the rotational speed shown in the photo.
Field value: 4600 rpm
